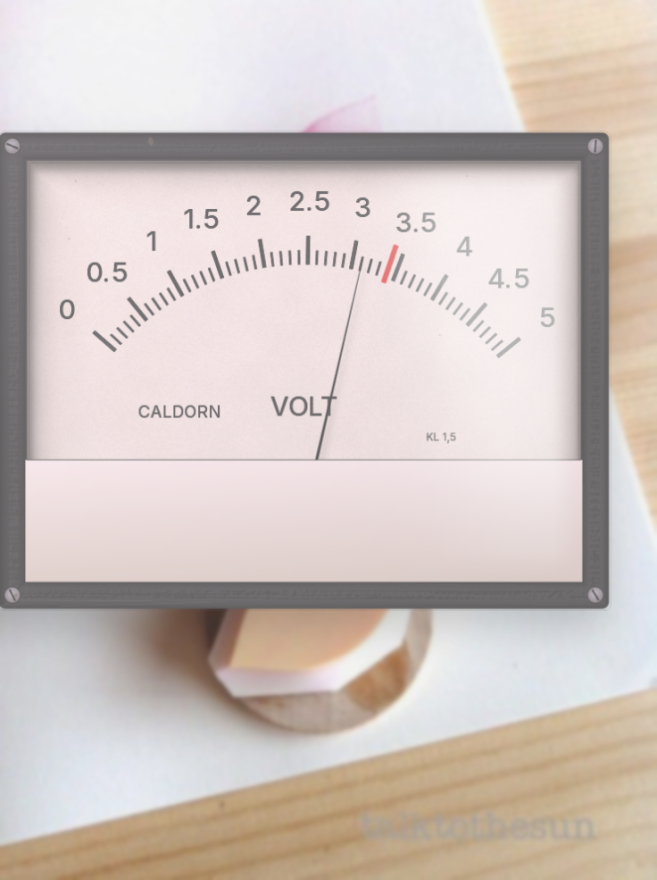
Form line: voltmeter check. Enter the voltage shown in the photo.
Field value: 3.1 V
